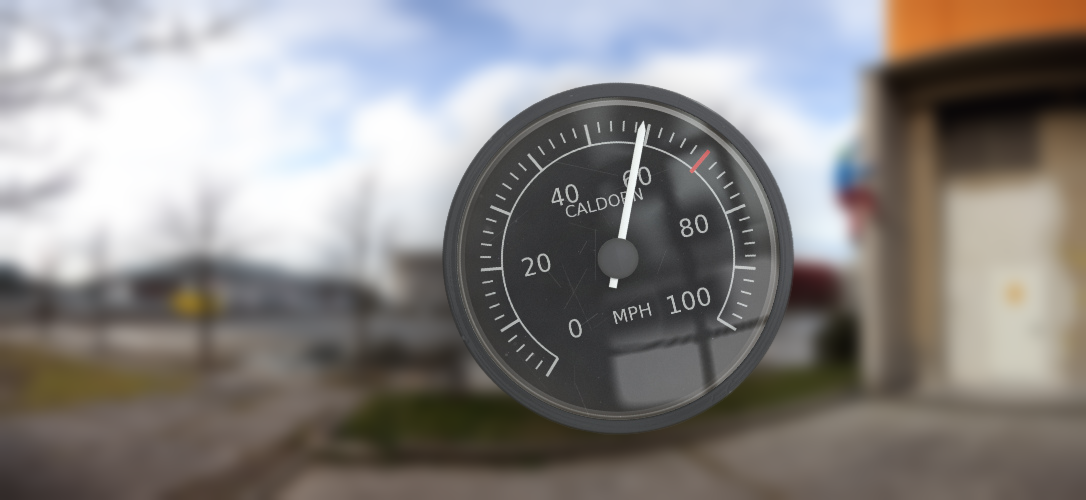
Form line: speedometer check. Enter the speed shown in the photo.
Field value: 59 mph
